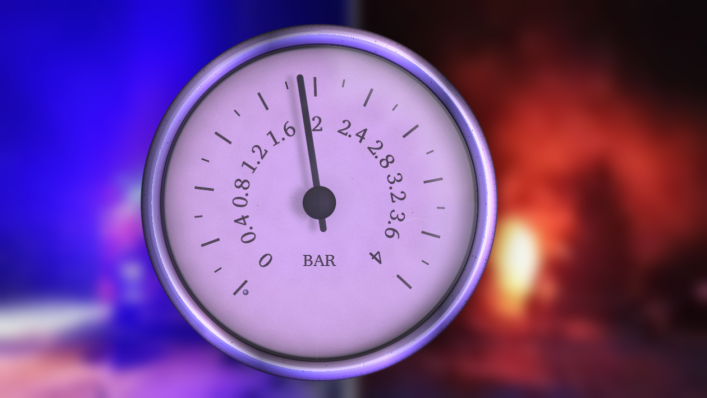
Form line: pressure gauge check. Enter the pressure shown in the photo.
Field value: 1.9 bar
